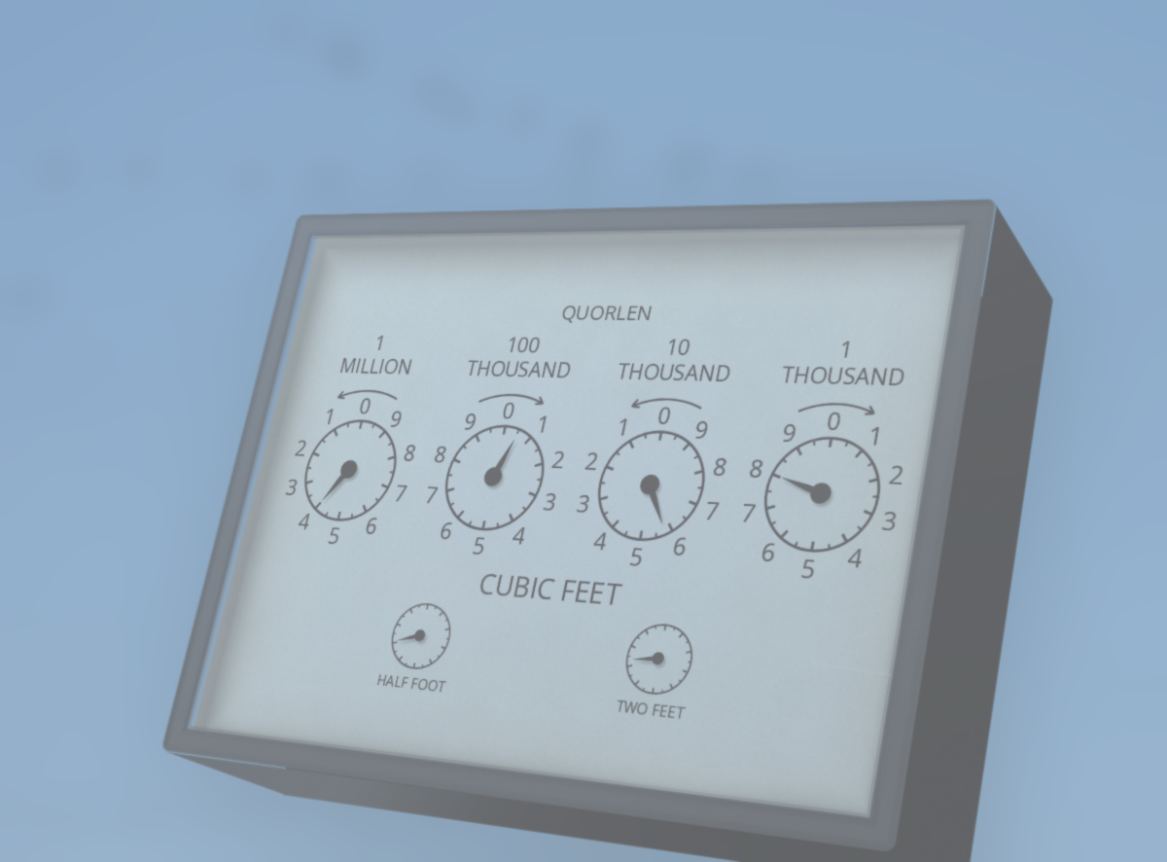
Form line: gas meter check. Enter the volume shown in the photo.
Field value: 405800 ft³
